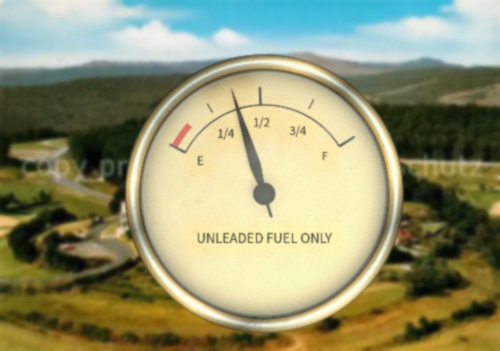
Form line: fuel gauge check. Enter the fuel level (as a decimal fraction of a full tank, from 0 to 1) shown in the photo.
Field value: 0.375
